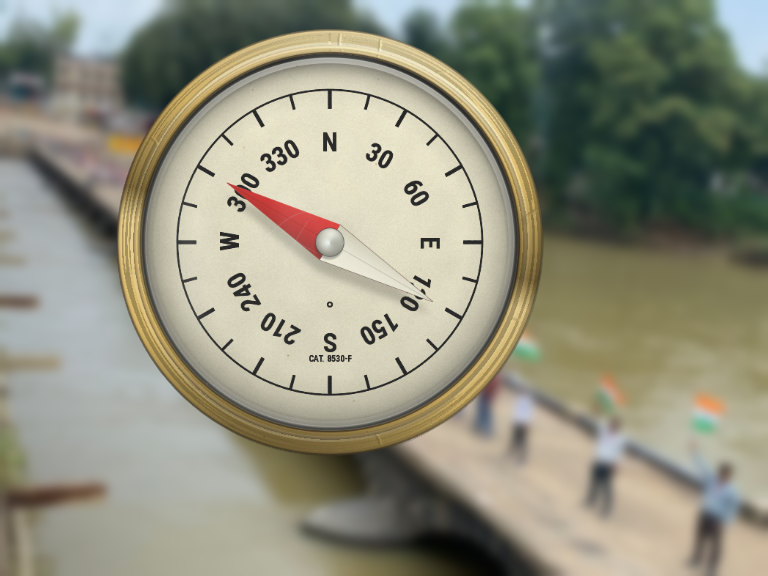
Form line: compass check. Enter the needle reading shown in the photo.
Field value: 300 °
